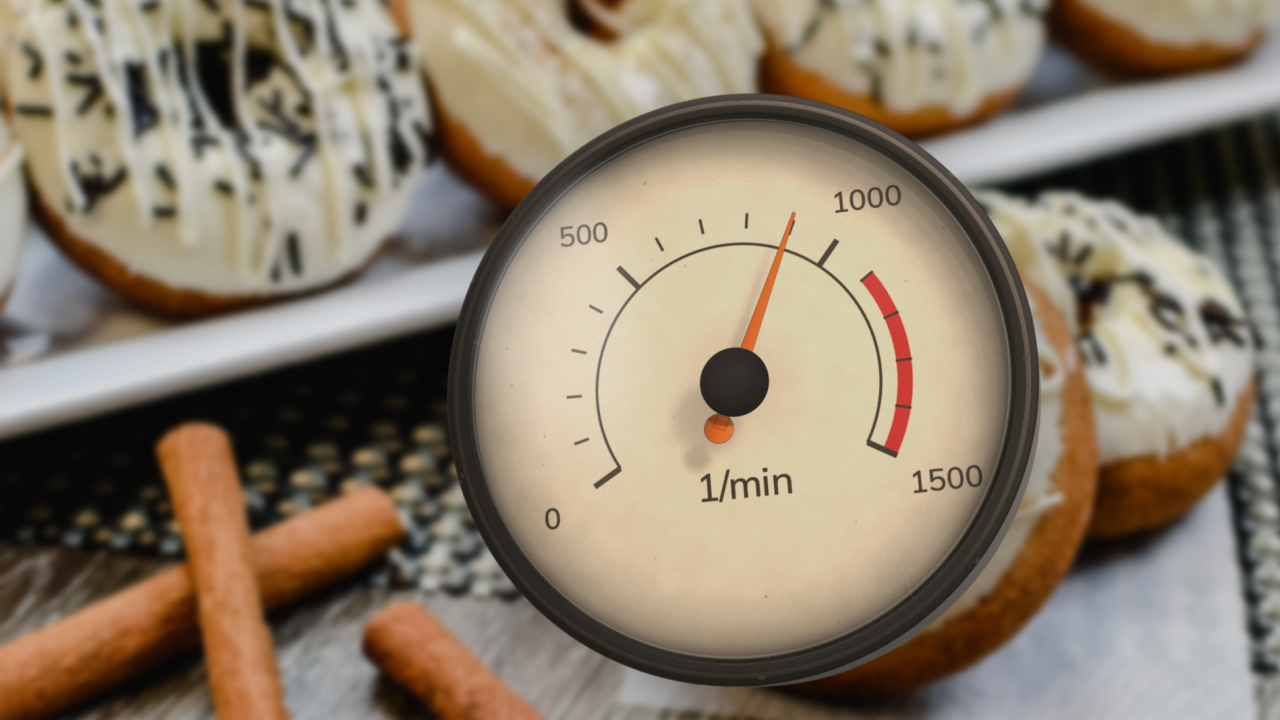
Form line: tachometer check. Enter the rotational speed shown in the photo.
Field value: 900 rpm
